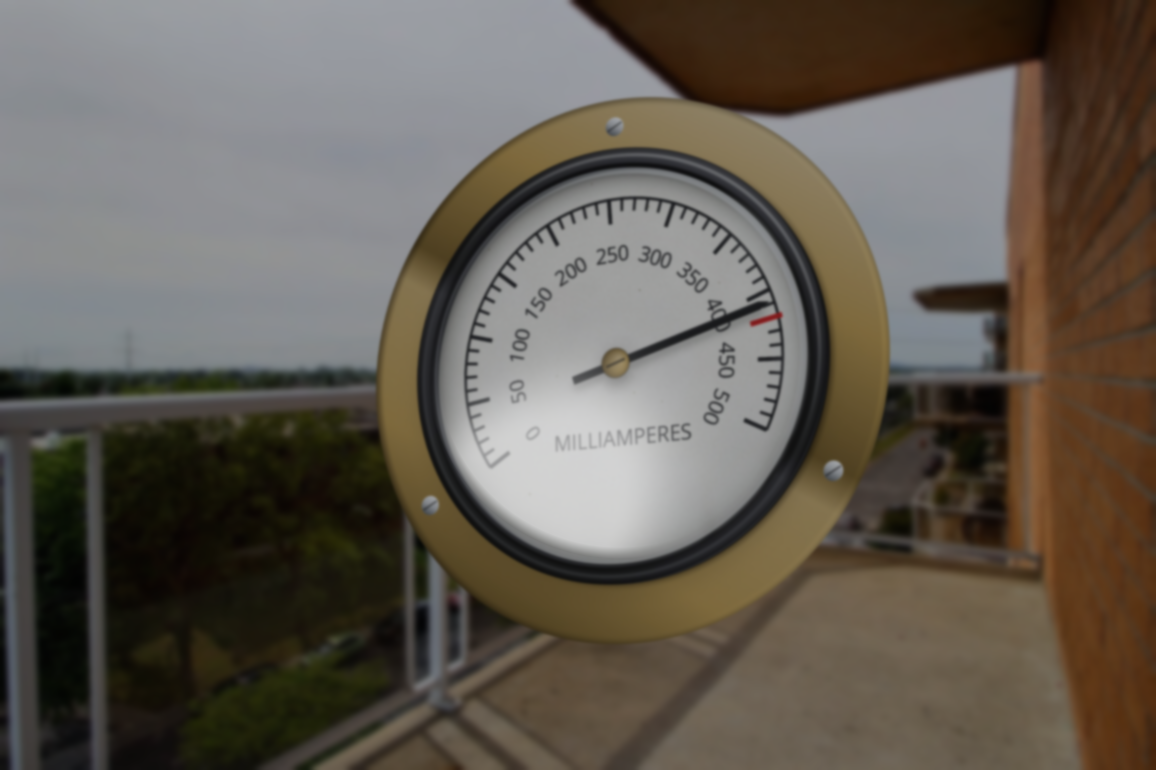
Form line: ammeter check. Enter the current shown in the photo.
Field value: 410 mA
